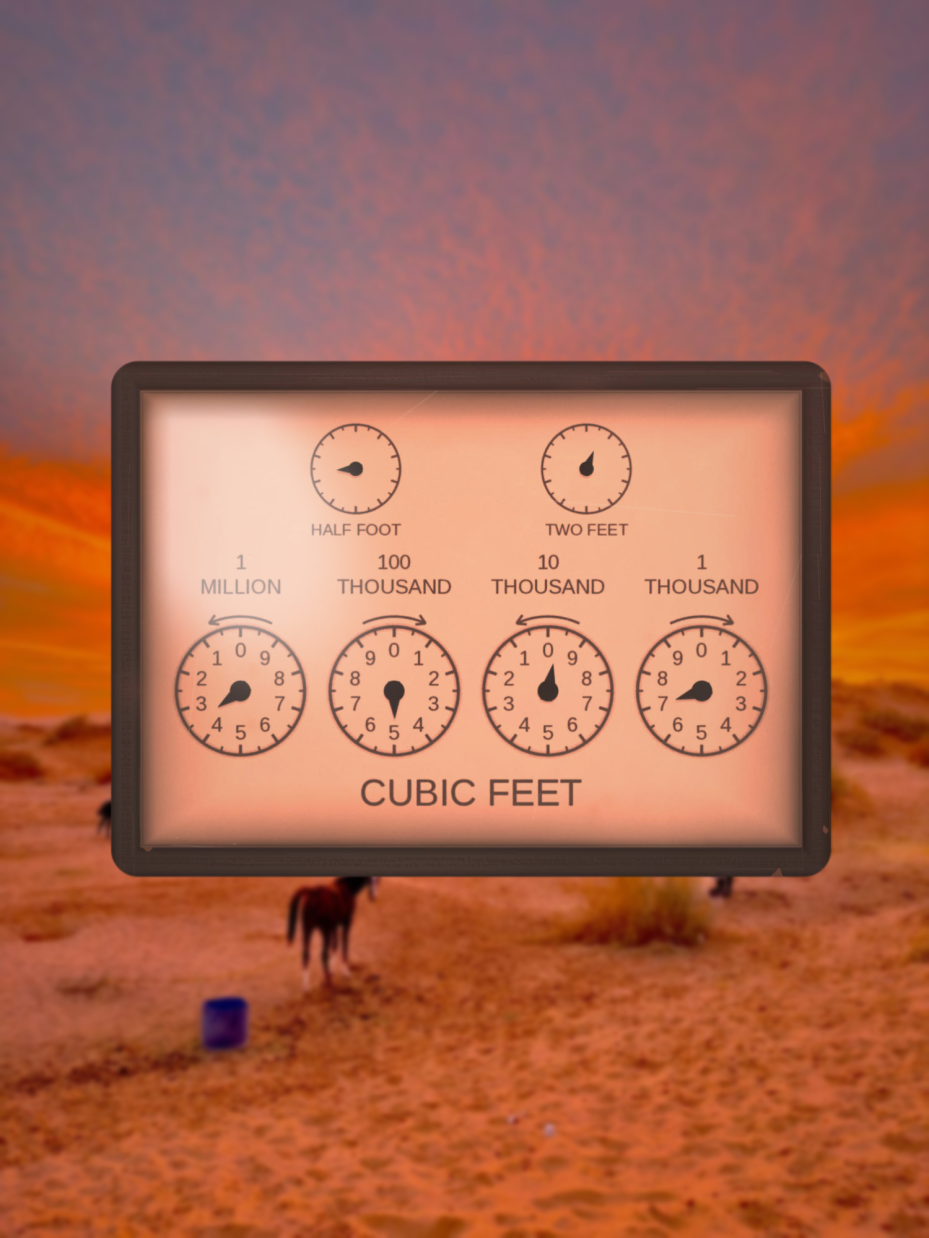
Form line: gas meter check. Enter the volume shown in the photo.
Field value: 349700 ft³
